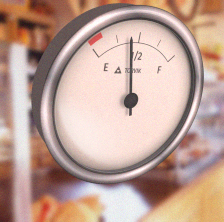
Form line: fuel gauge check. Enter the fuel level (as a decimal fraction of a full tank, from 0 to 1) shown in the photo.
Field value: 0.375
